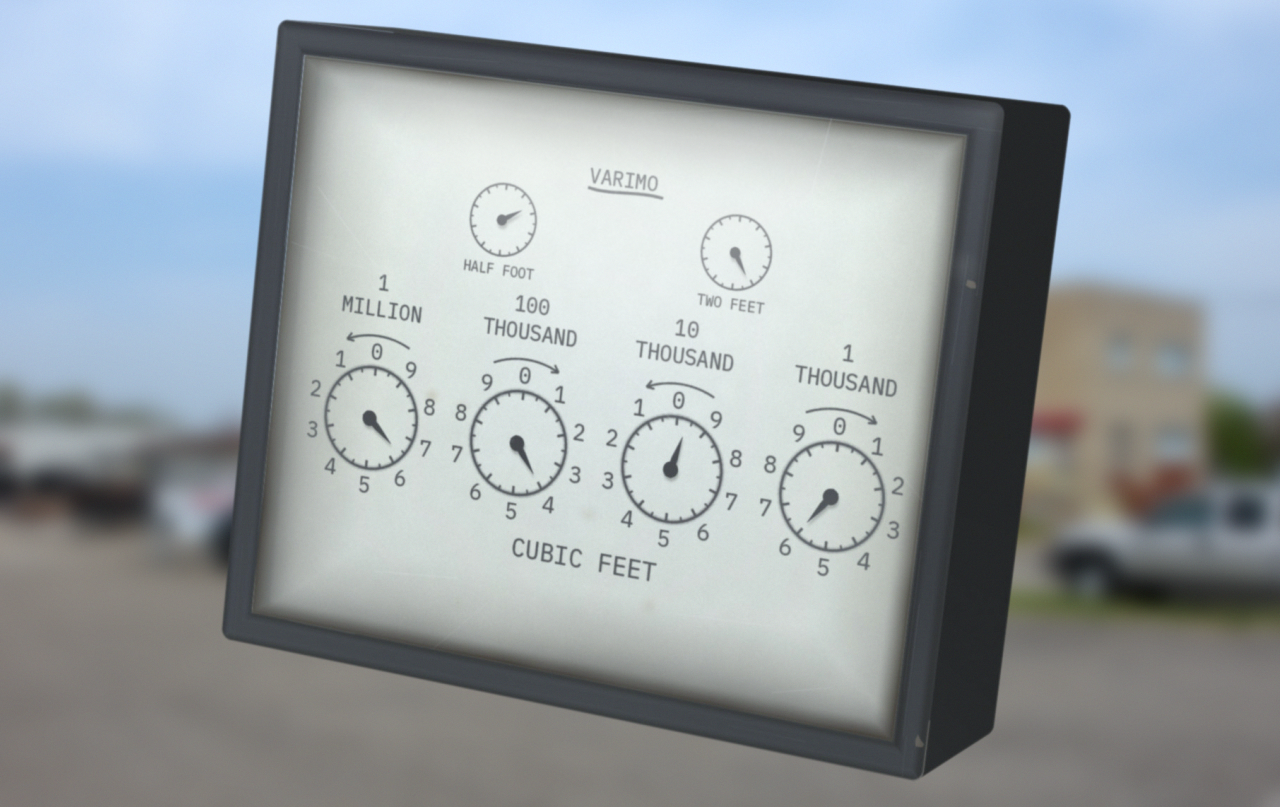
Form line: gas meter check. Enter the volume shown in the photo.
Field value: 639600 ft³
